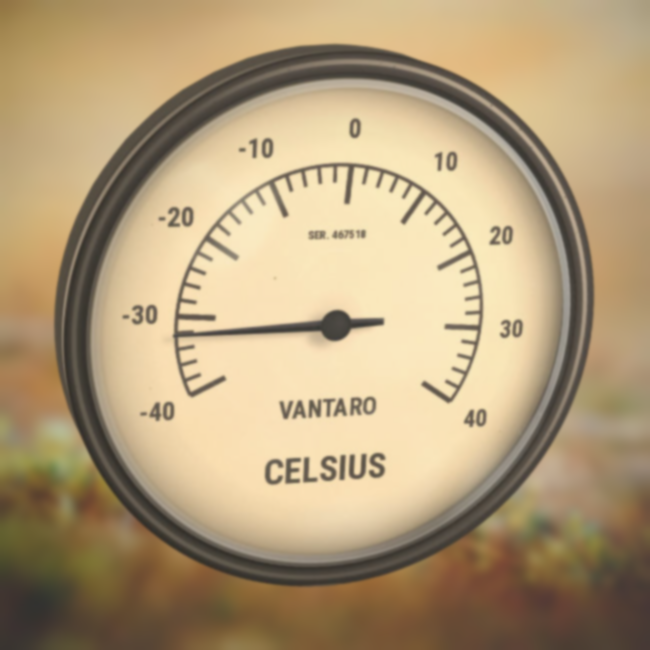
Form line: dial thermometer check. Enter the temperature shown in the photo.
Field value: -32 °C
